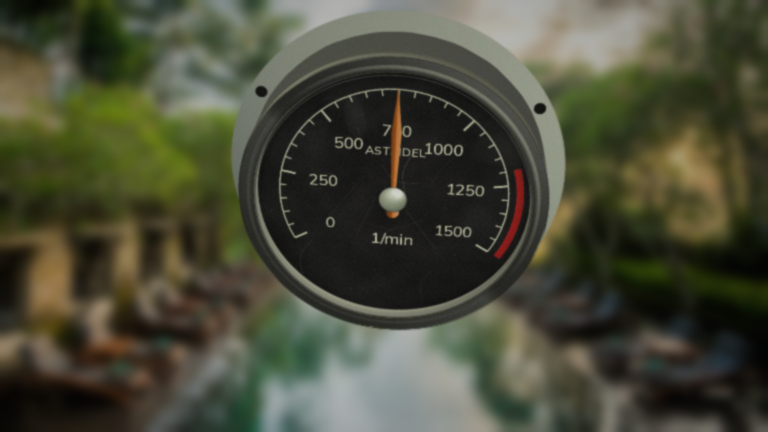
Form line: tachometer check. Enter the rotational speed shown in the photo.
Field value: 750 rpm
